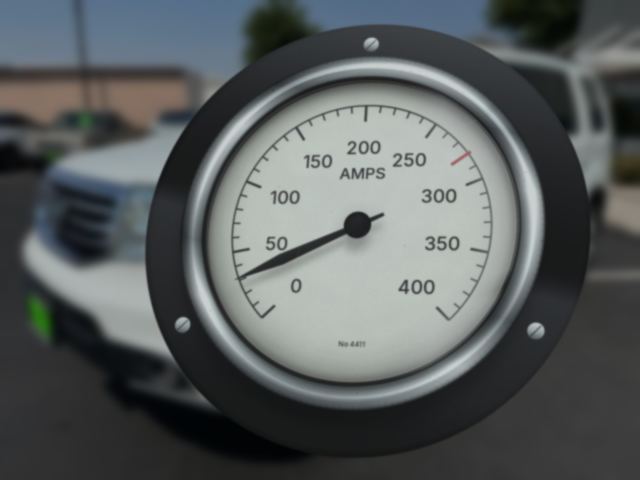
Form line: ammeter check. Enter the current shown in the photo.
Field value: 30 A
